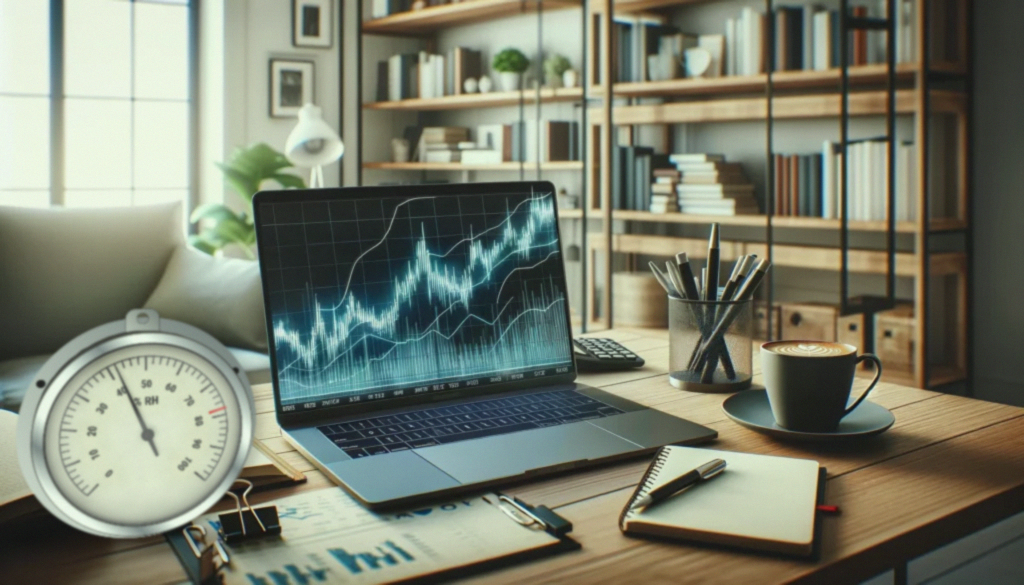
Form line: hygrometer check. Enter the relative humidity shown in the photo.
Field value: 42 %
